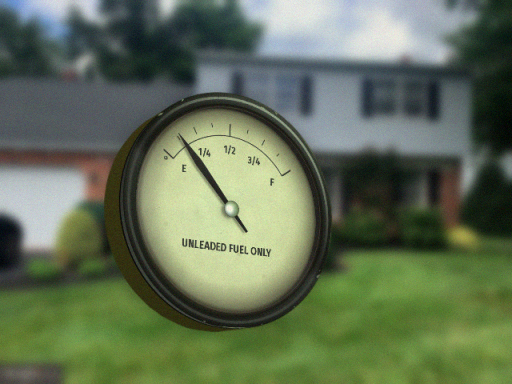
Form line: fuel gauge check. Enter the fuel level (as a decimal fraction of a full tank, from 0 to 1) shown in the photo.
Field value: 0.125
